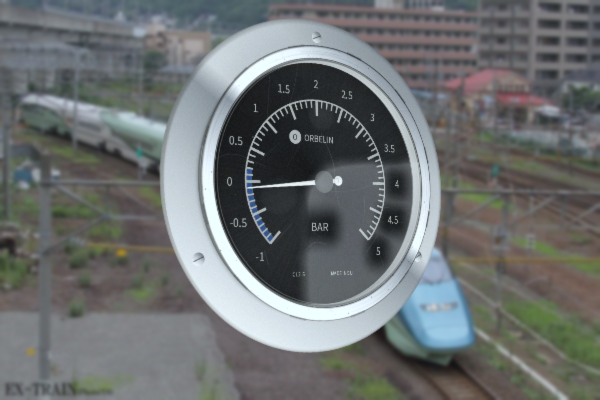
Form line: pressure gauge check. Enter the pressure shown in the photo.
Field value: -0.1 bar
